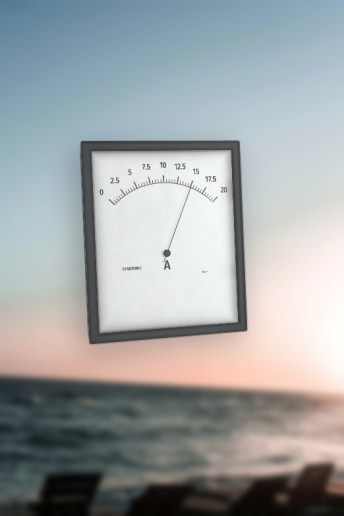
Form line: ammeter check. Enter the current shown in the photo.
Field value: 15 A
